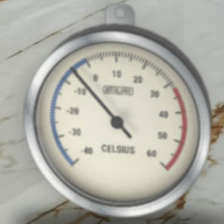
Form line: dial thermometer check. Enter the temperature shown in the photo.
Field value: -5 °C
